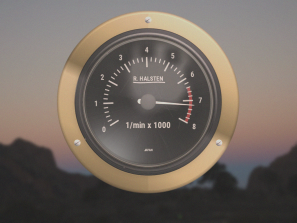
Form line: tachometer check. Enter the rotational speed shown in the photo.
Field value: 7200 rpm
